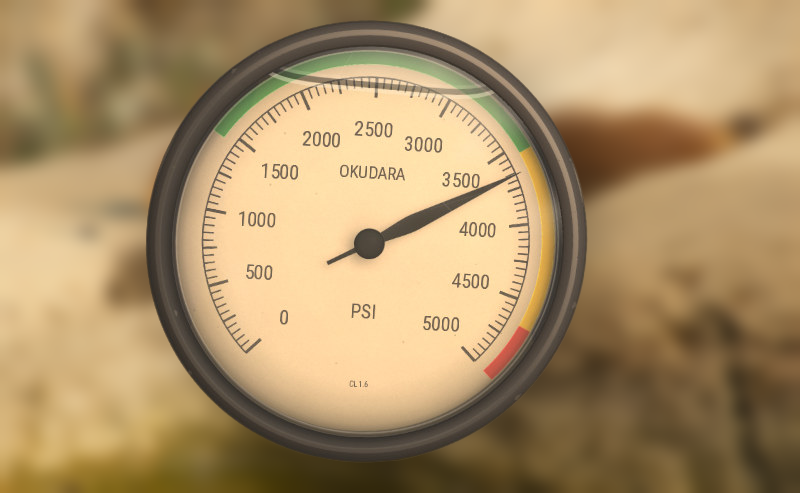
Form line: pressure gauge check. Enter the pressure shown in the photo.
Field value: 3650 psi
